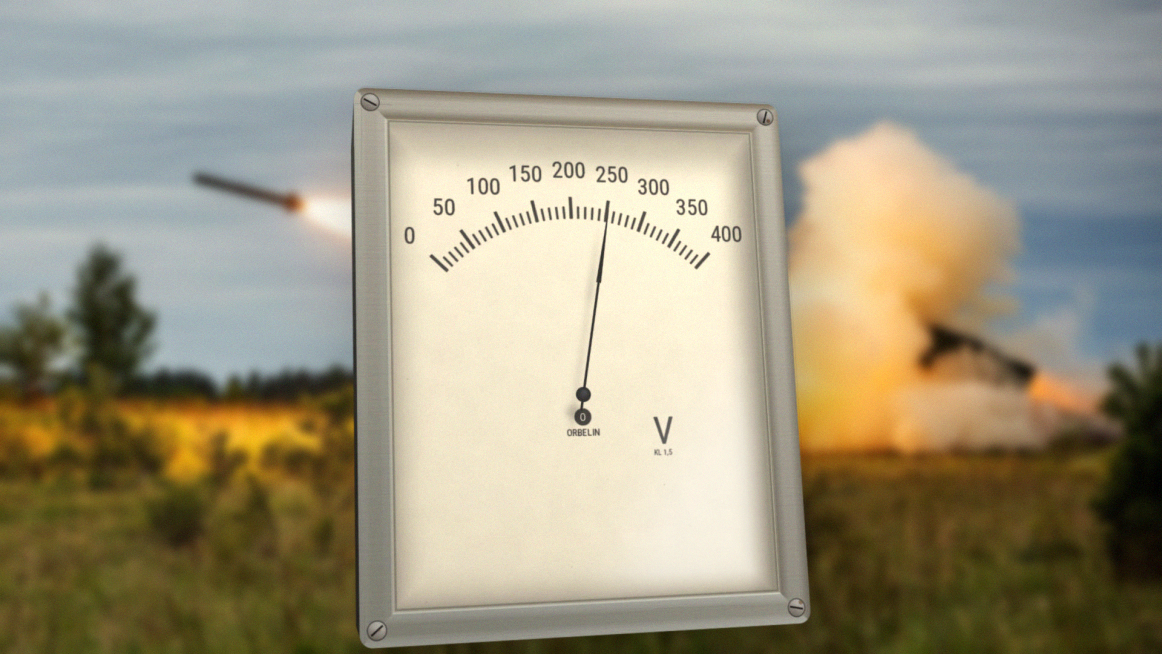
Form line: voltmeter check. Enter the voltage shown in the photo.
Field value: 250 V
